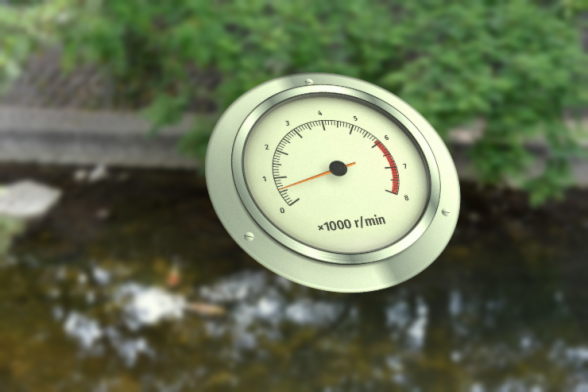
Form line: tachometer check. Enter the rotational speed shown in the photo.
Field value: 500 rpm
